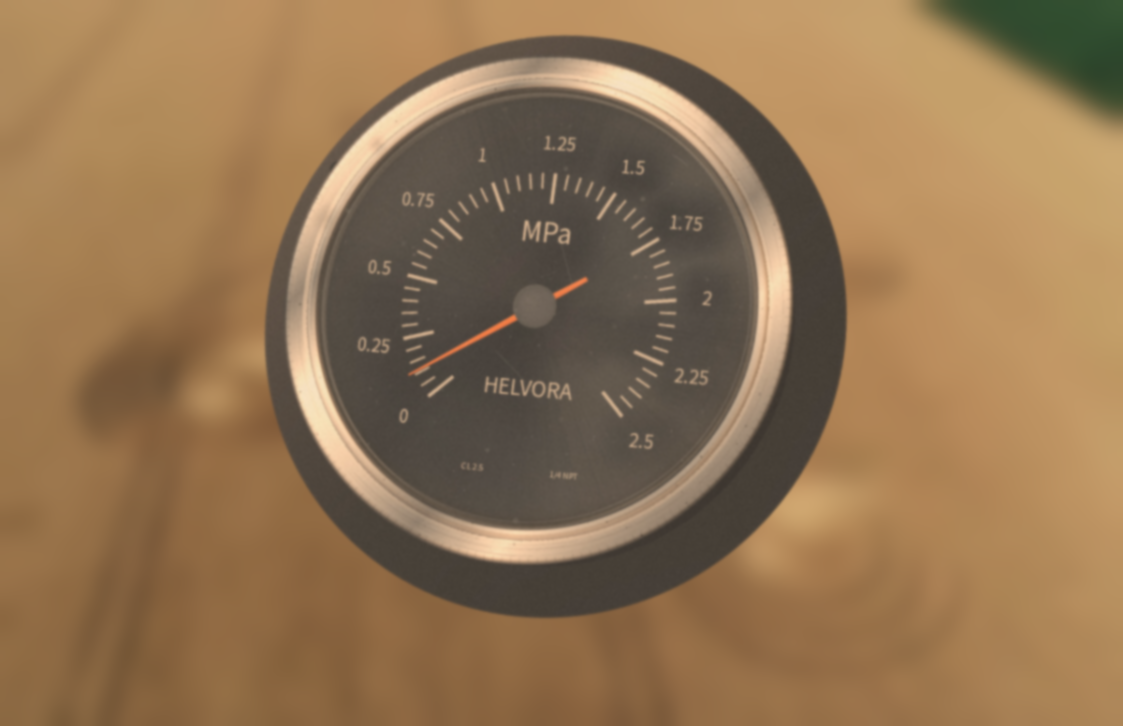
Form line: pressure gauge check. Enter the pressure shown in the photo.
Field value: 0.1 MPa
